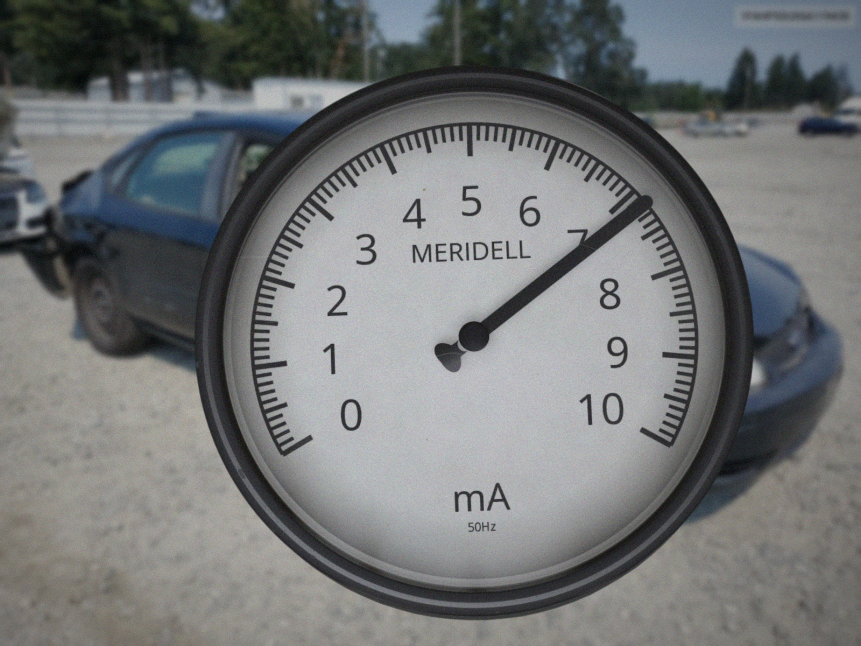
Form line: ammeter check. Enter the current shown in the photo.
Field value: 7.2 mA
